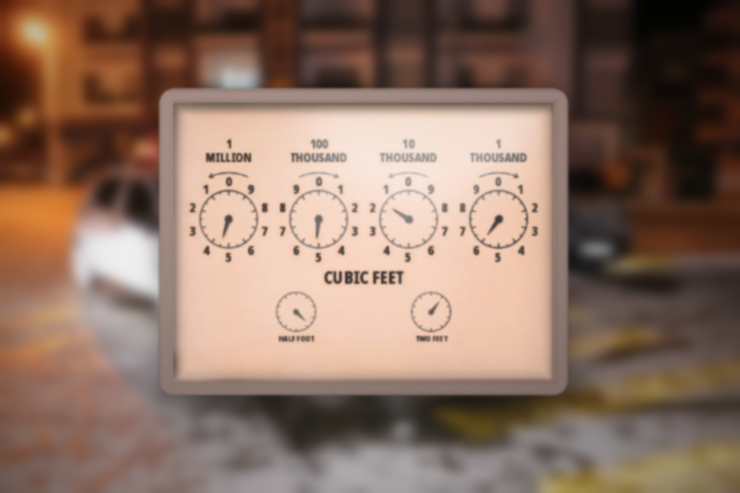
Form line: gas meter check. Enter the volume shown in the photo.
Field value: 451600 ft³
